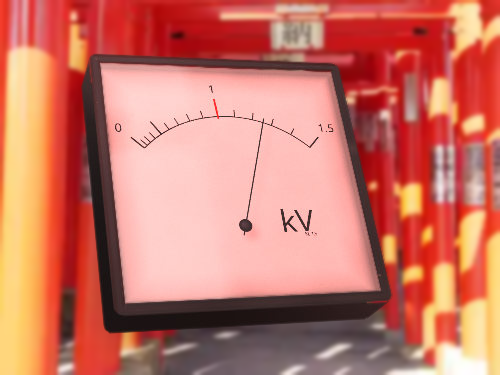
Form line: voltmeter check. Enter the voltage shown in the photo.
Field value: 1.25 kV
